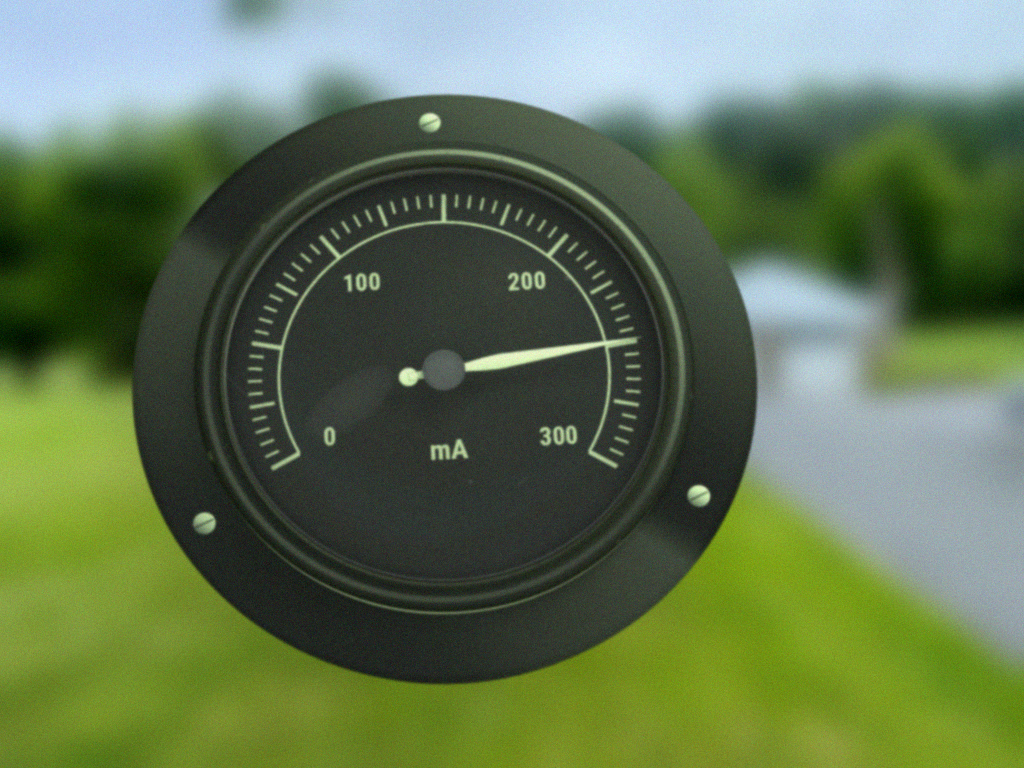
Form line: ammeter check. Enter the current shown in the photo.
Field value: 250 mA
